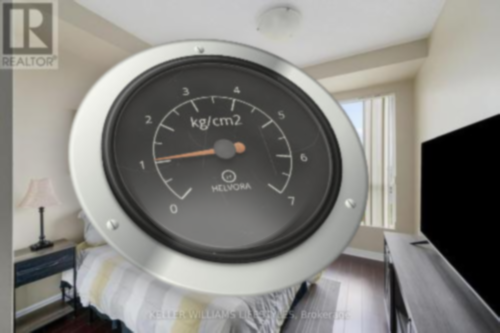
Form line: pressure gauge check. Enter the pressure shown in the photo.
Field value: 1 kg/cm²
